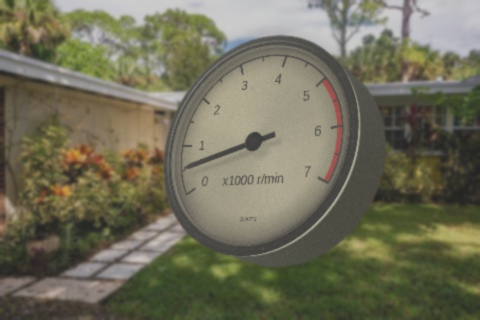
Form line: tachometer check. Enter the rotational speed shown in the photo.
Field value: 500 rpm
